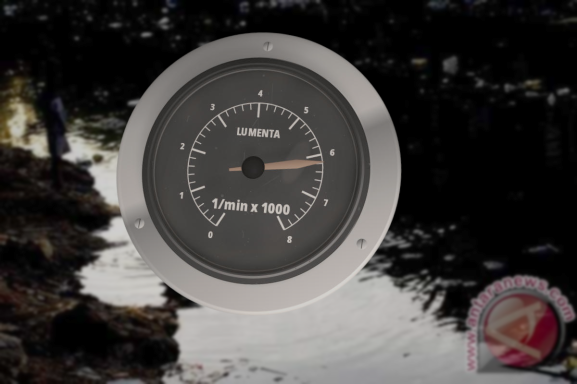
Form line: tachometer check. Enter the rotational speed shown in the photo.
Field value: 6200 rpm
